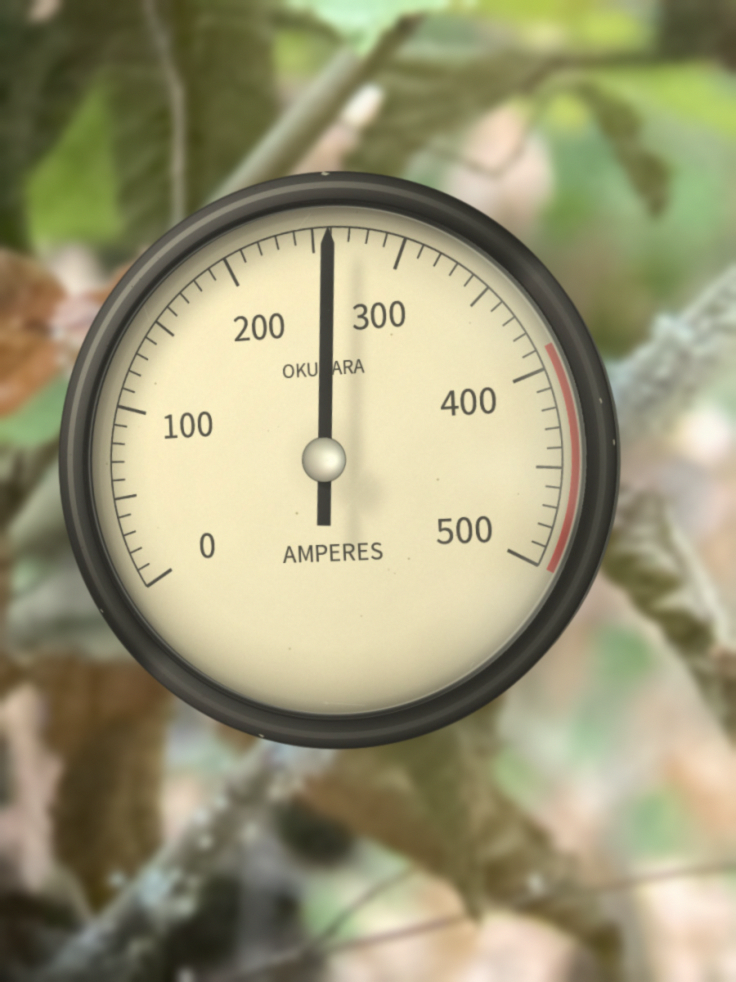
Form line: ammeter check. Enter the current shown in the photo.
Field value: 260 A
